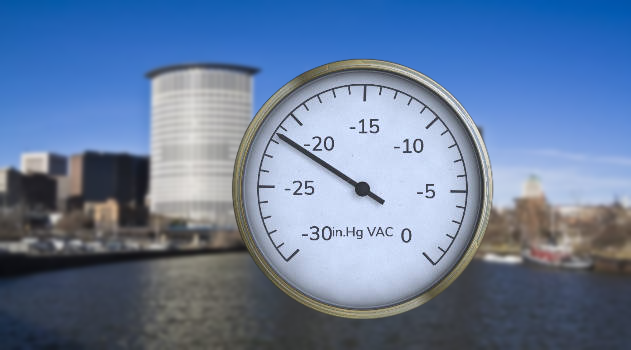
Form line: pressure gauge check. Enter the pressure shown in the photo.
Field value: -21.5 inHg
